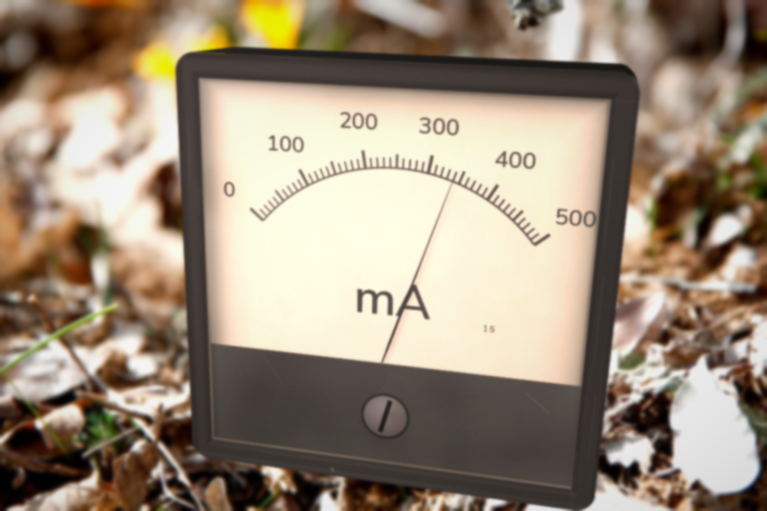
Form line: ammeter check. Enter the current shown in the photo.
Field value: 340 mA
